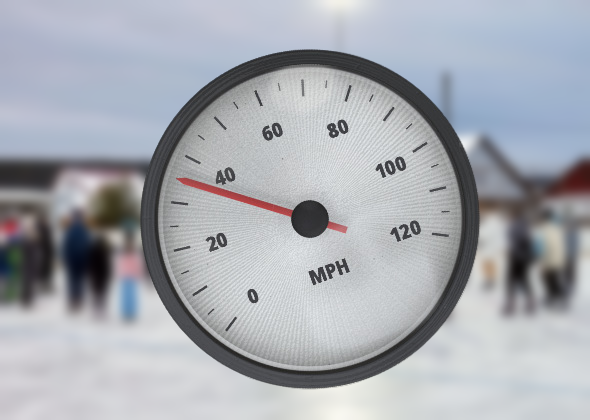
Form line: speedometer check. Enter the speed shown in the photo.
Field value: 35 mph
